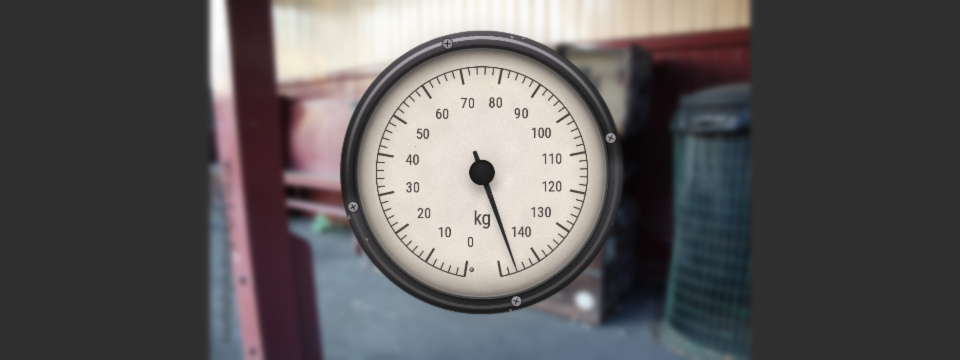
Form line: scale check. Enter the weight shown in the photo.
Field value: 146 kg
